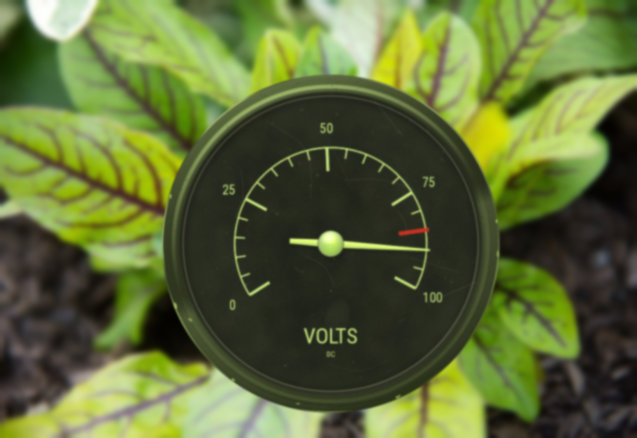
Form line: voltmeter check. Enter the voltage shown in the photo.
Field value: 90 V
